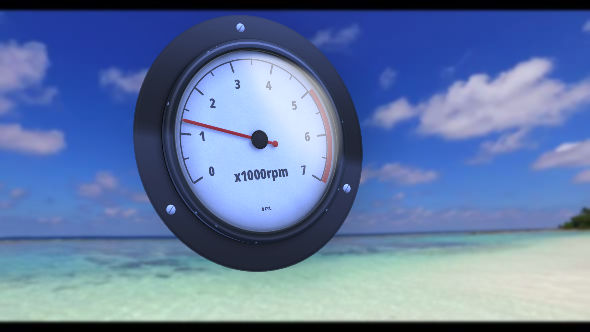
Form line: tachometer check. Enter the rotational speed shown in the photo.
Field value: 1250 rpm
